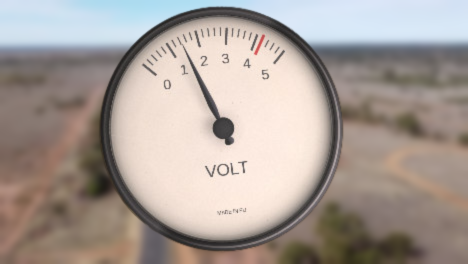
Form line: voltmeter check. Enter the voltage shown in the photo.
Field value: 1.4 V
